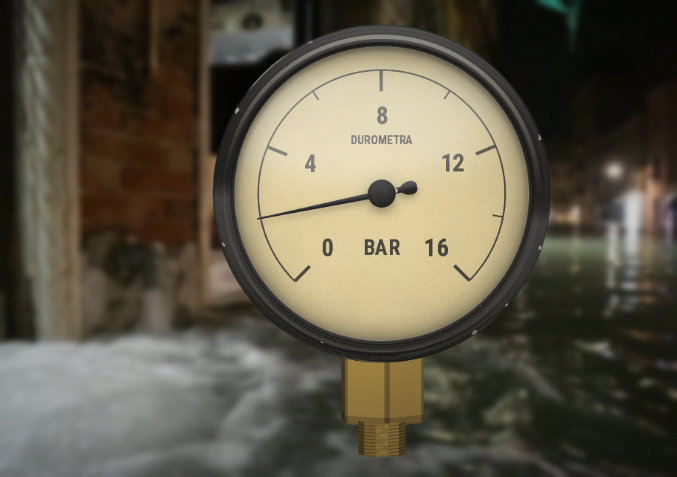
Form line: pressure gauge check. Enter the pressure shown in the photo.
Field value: 2 bar
